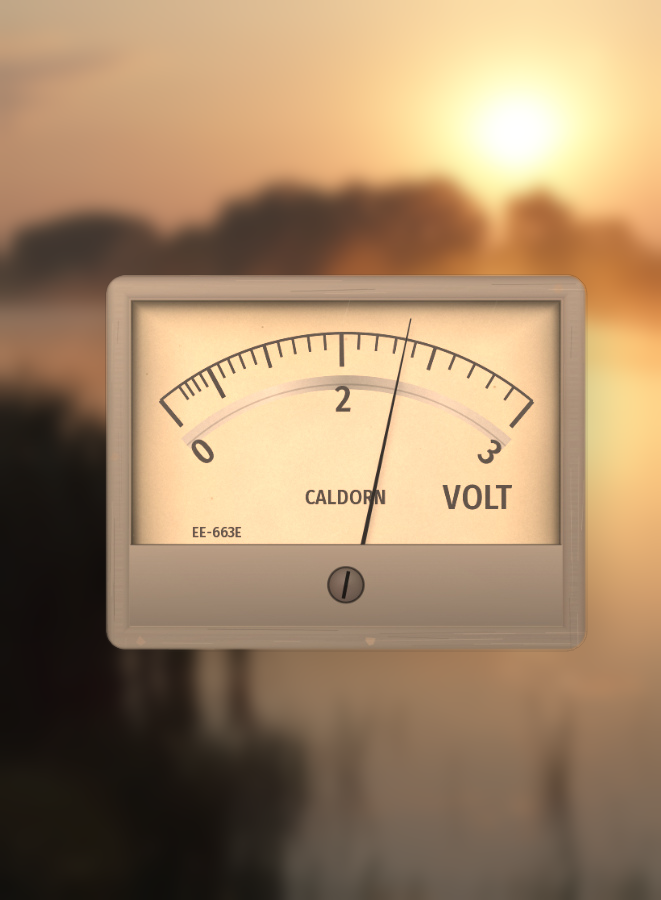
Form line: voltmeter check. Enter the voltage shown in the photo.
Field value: 2.35 V
